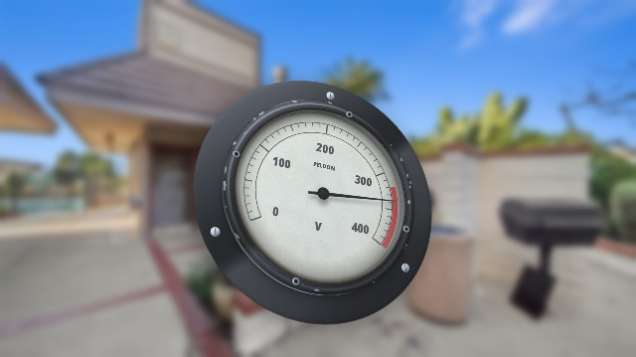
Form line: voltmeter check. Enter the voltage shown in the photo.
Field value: 340 V
